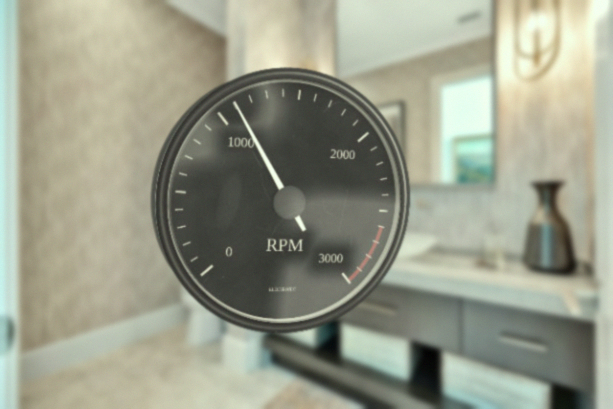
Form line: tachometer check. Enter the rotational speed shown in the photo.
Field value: 1100 rpm
